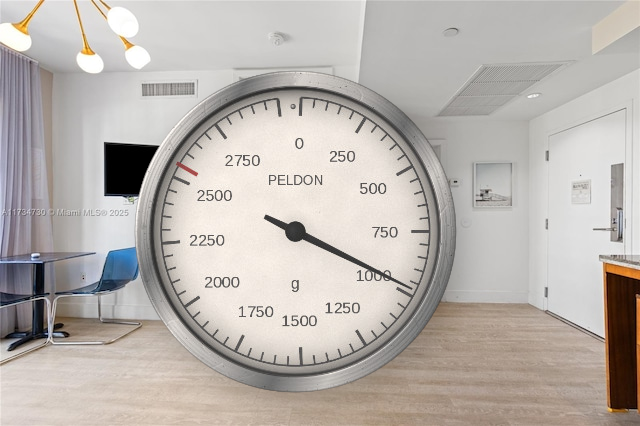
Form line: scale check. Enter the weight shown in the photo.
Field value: 975 g
